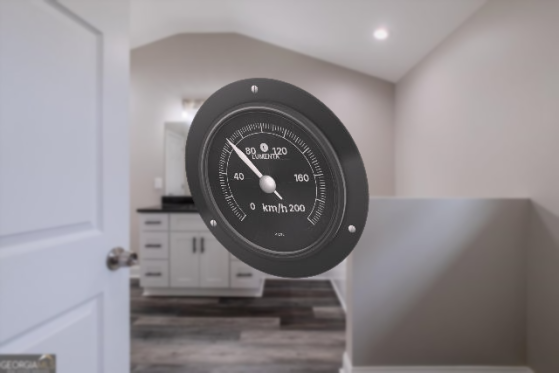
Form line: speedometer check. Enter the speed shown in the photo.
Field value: 70 km/h
